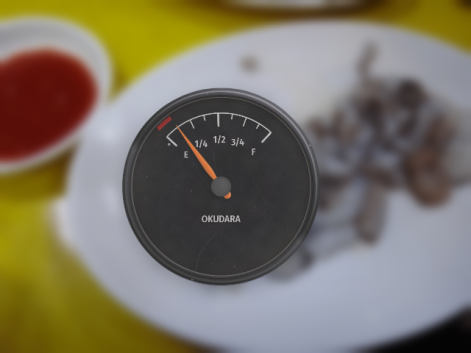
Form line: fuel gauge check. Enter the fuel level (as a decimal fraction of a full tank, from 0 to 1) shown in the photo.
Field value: 0.125
